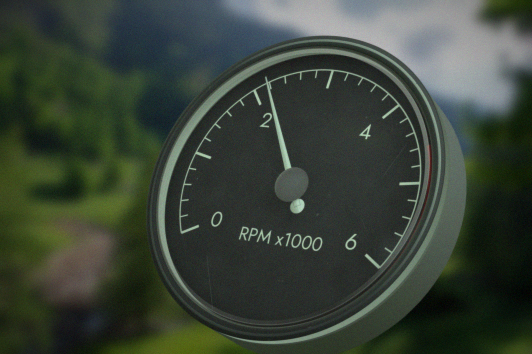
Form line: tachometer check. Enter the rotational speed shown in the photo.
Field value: 2200 rpm
